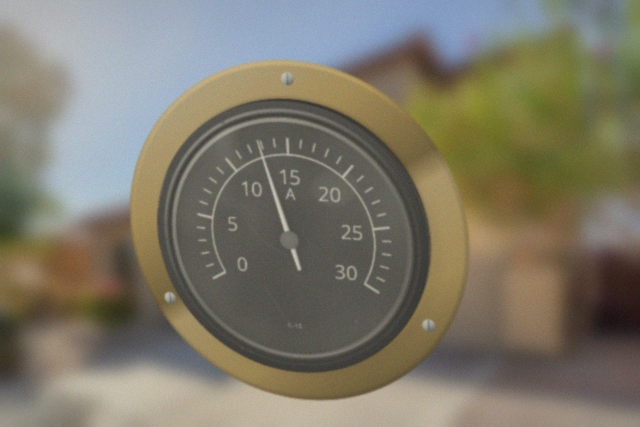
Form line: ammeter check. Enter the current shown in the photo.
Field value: 13 A
